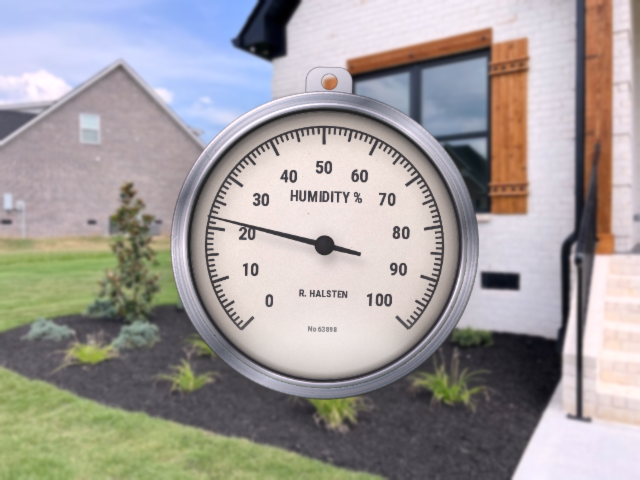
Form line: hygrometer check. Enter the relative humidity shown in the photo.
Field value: 22 %
